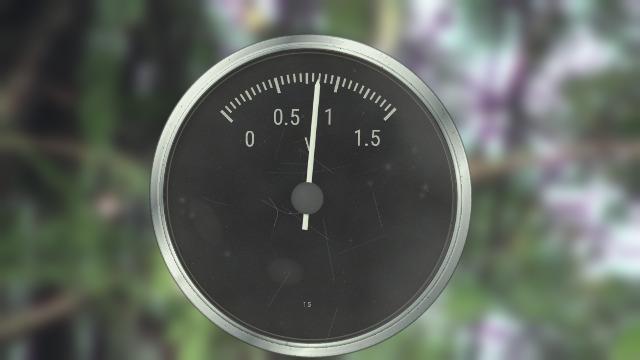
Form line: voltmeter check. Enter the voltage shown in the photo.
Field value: 0.85 V
